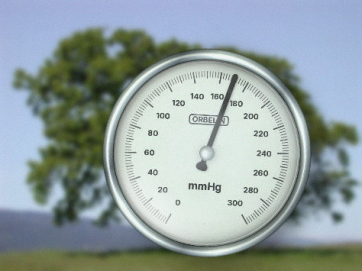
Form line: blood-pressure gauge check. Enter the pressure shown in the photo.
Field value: 170 mmHg
